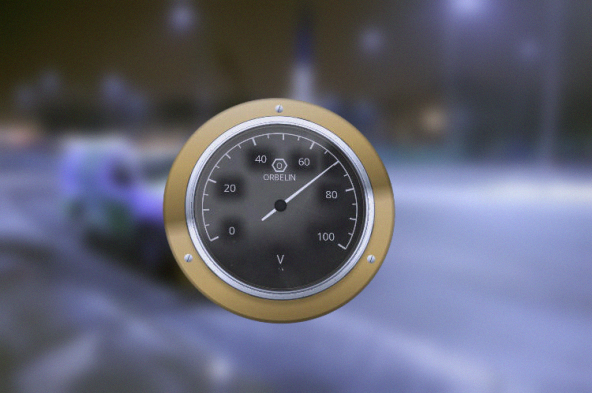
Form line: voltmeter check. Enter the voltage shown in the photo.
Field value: 70 V
